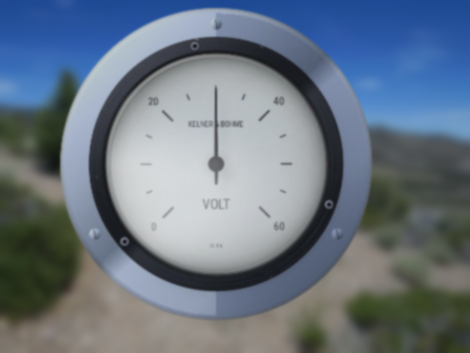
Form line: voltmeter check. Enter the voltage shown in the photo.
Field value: 30 V
